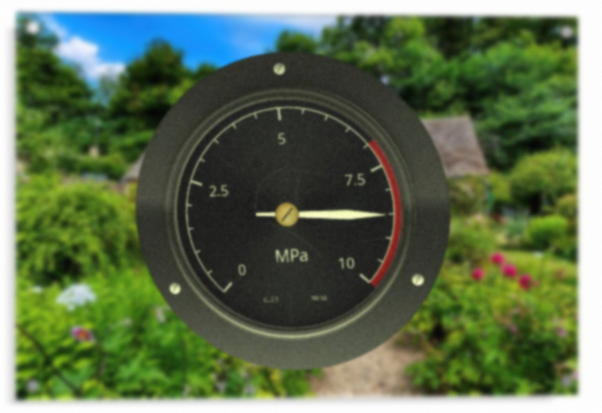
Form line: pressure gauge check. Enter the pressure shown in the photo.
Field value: 8.5 MPa
